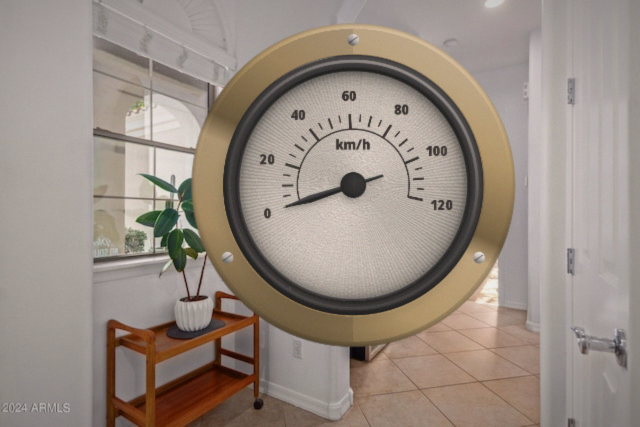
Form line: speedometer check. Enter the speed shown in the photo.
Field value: 0 km/h
